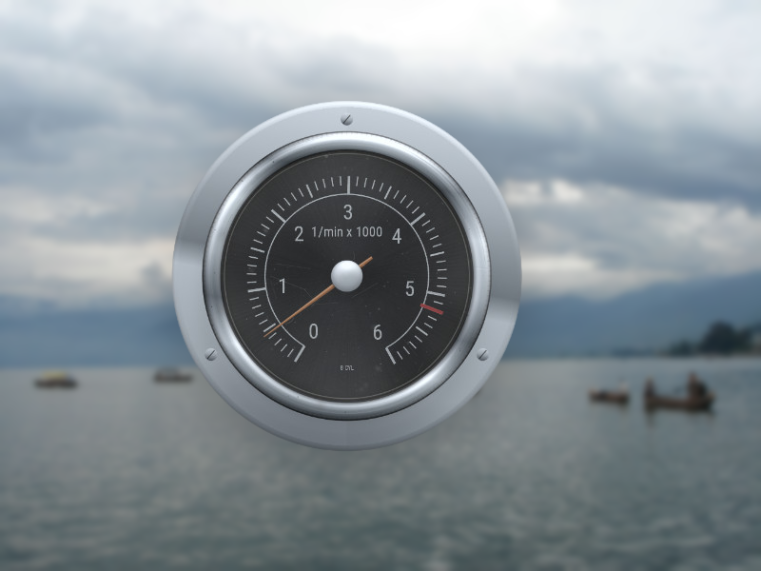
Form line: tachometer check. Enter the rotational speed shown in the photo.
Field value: 450 rpm
